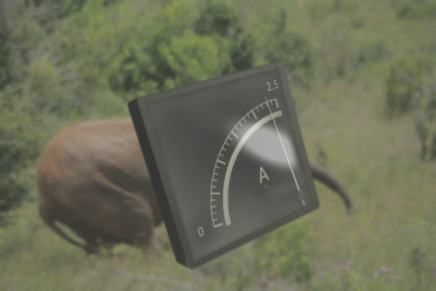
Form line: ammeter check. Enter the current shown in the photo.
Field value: 2.3 A
